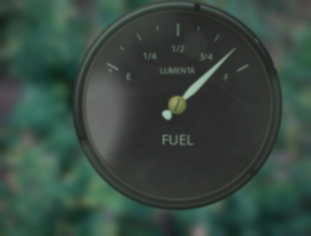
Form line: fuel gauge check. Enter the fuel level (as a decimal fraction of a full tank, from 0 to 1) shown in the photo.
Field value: 0.875
